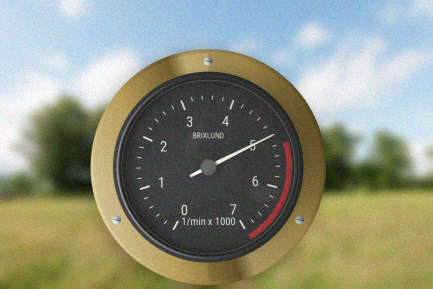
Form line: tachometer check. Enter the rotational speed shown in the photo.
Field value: 5000 rpm
